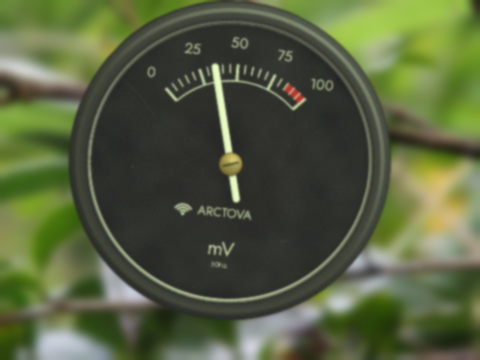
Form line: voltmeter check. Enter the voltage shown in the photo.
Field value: 35 mV
